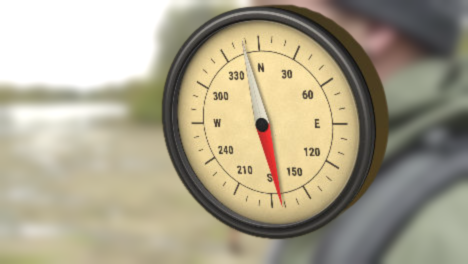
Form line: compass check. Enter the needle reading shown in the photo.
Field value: 170 °
